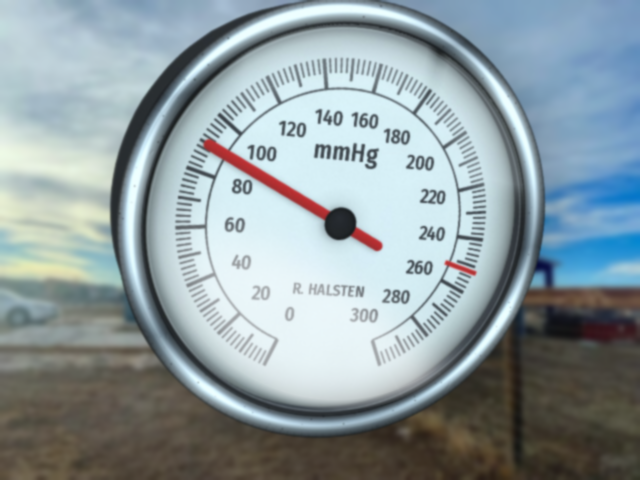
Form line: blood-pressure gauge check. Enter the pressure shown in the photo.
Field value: 90 mmHg
